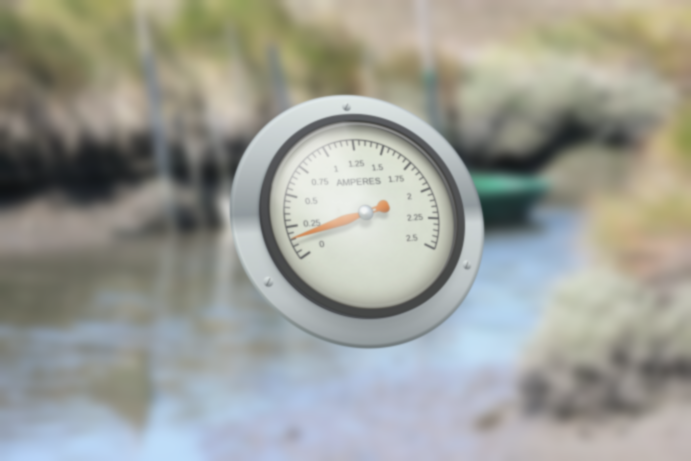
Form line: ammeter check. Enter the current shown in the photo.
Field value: 0.15 A
